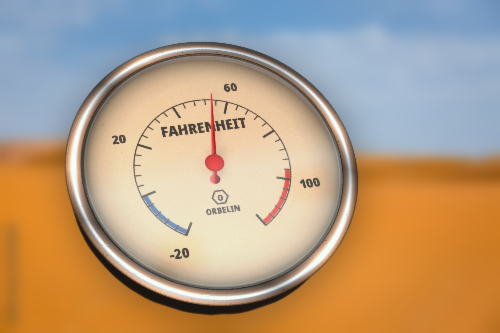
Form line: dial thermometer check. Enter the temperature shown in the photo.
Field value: 54 °F
